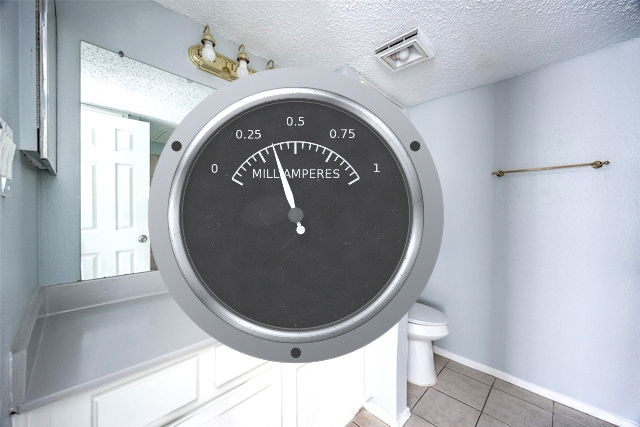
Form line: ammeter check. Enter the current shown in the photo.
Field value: 0.35 mA
